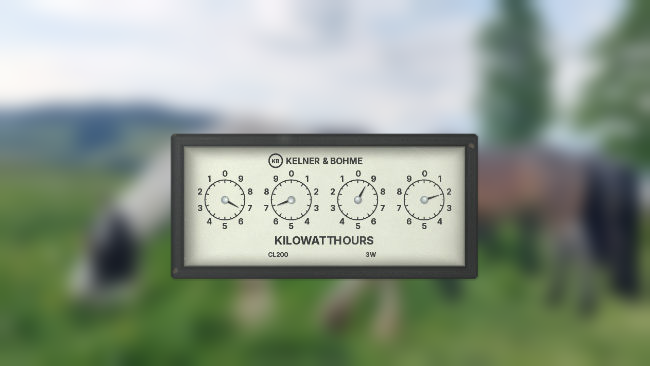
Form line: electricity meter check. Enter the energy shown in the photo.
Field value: 6692 kWh
